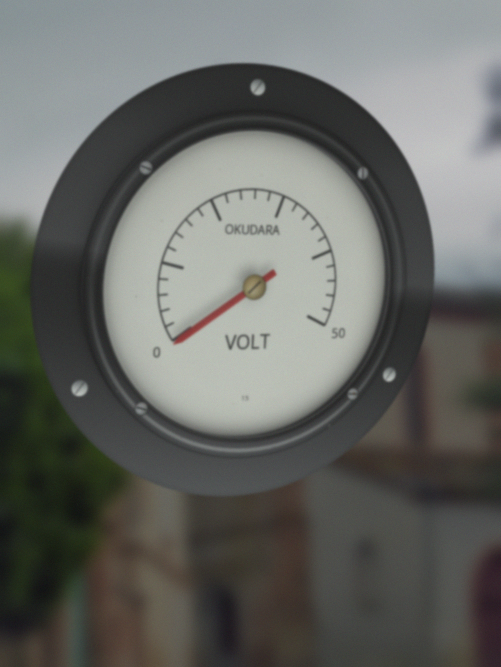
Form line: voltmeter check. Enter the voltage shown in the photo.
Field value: 0 V
